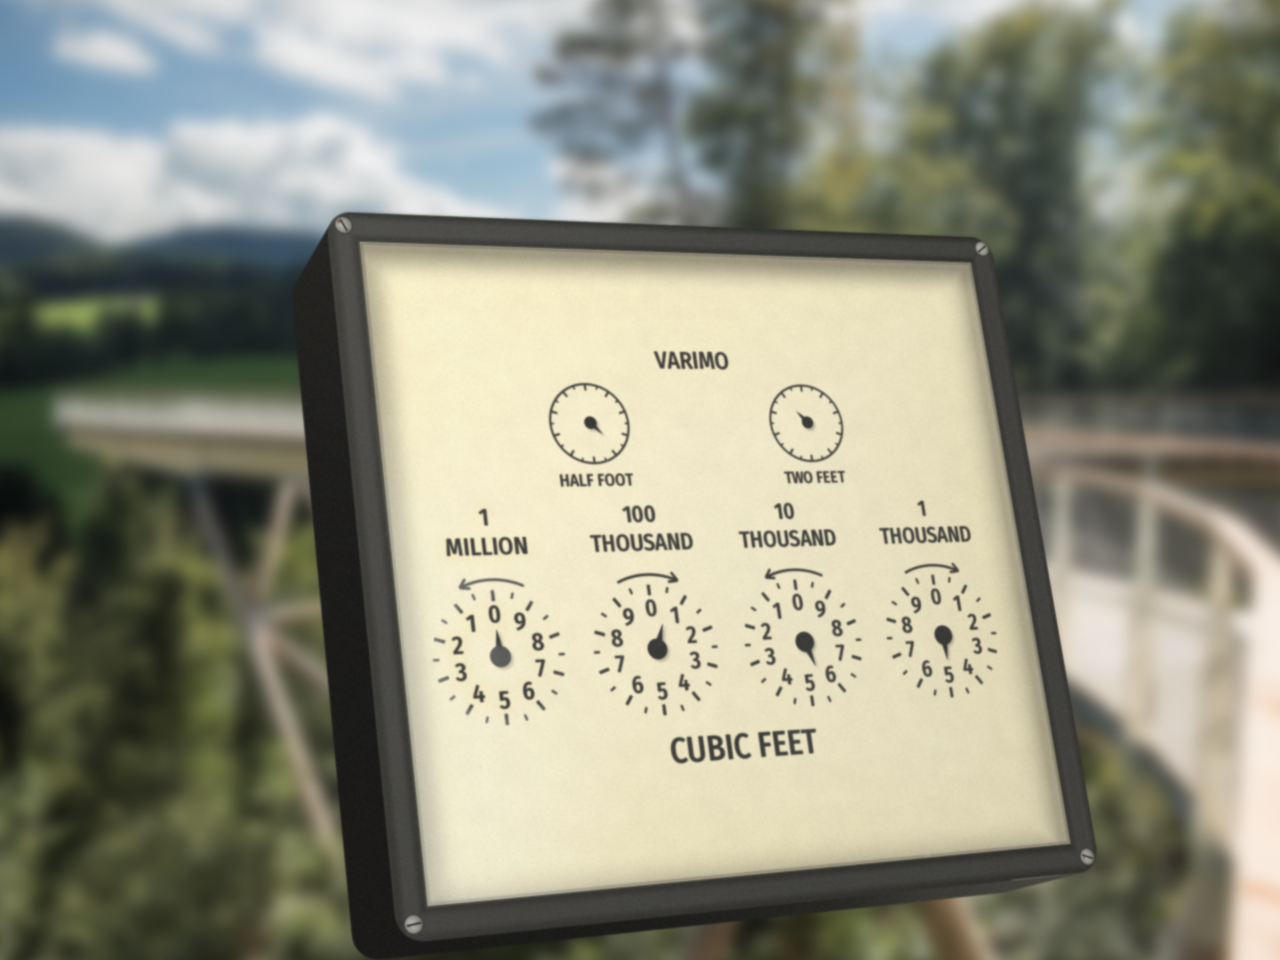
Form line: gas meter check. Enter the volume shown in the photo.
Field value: 5500 ft³
